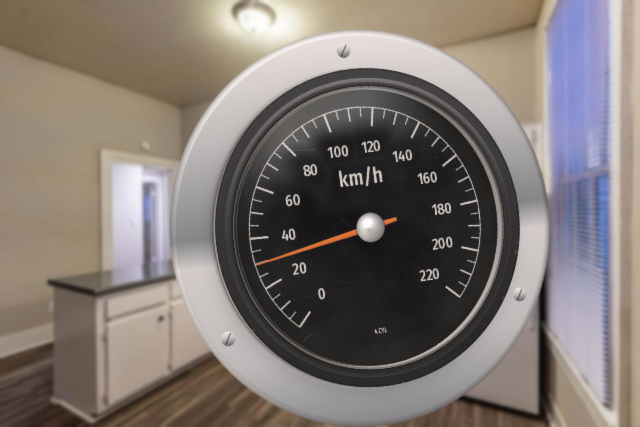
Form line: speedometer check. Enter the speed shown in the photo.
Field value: 30 km/h
